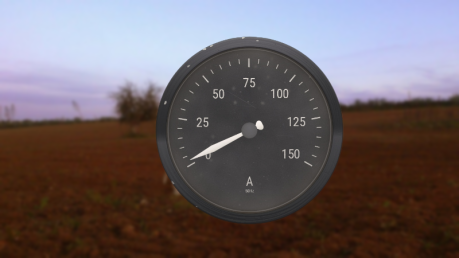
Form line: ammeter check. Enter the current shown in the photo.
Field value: 2.5 A
